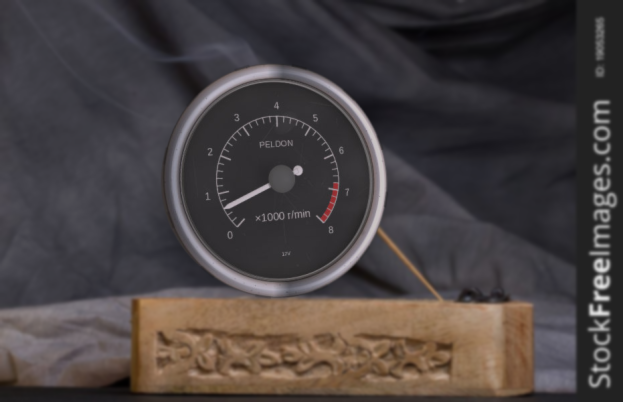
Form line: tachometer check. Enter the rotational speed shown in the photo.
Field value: 600 rpm
